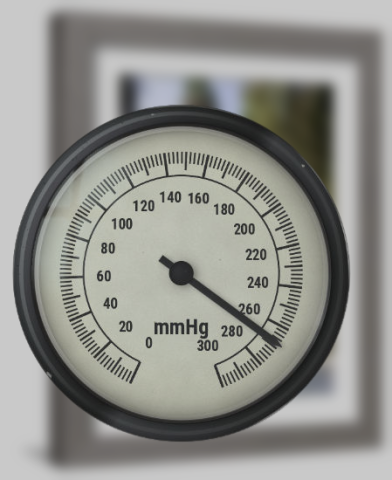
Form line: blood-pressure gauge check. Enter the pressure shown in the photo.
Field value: 268 mmHg
